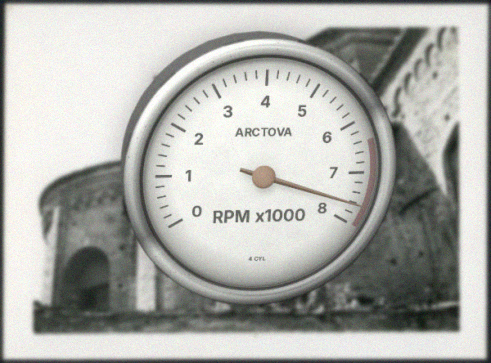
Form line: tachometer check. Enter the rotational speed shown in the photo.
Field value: 7600 rpm
